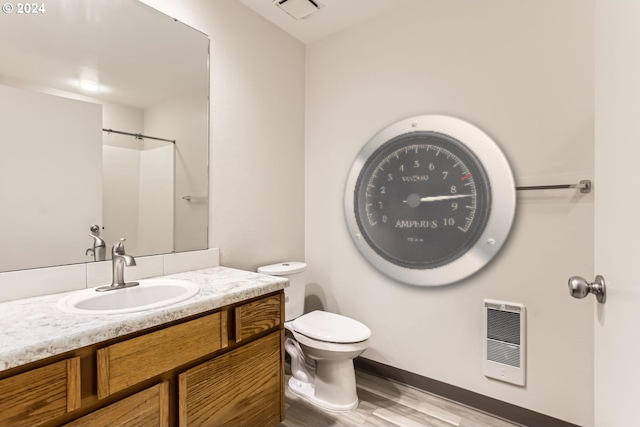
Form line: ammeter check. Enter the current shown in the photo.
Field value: 8.5 A
